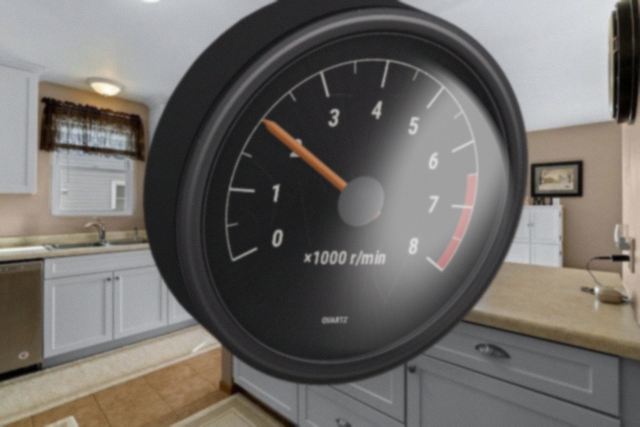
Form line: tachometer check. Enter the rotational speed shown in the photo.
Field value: 2000 rpm
